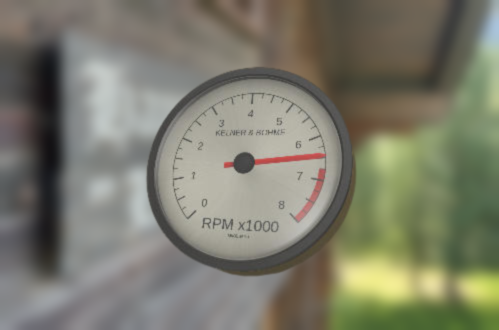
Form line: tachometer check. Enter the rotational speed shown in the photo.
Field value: 6500 rpm
